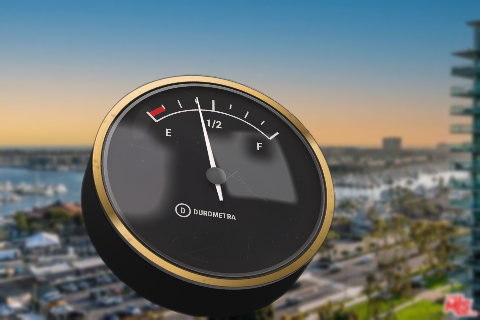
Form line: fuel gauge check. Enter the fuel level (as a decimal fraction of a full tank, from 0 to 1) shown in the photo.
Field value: 0.375
